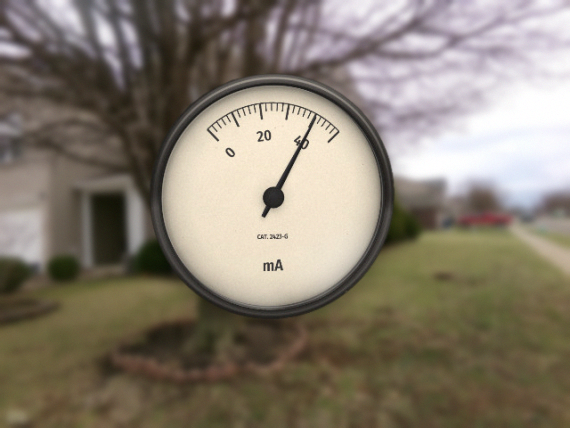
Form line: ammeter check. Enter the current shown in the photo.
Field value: 40 mA
